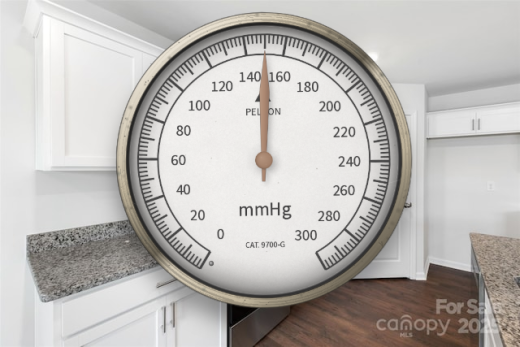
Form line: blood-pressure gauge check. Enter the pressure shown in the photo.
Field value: 150 mmHg
